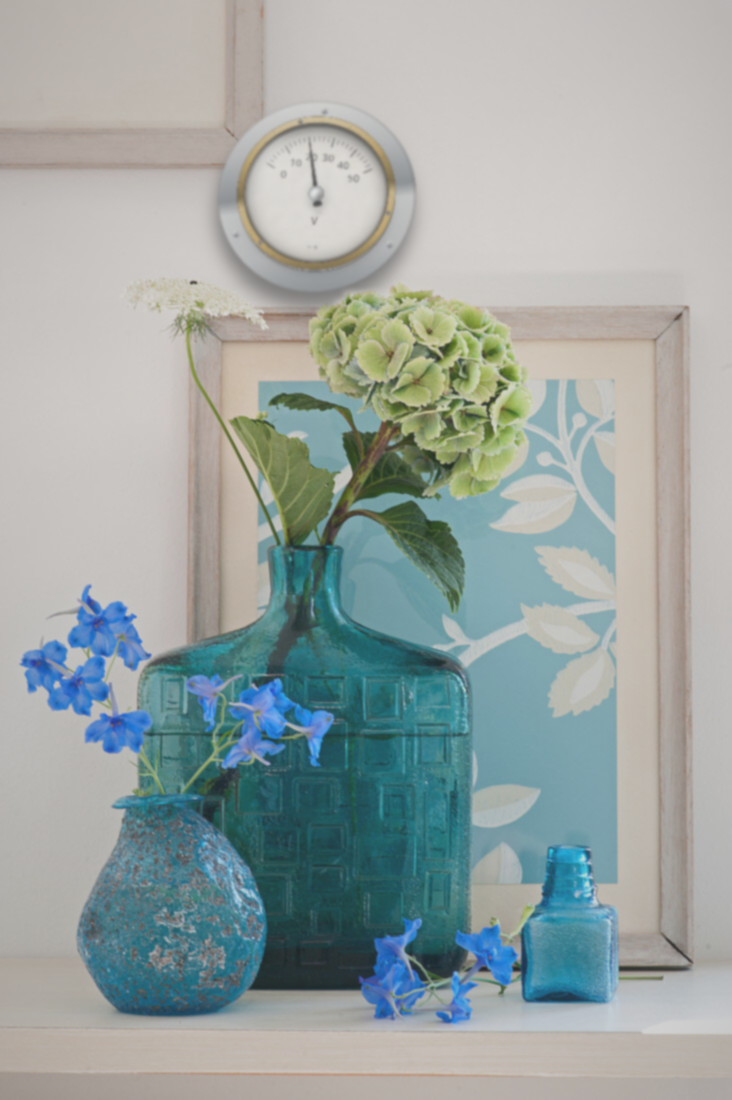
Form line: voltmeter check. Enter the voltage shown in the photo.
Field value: 20 V
